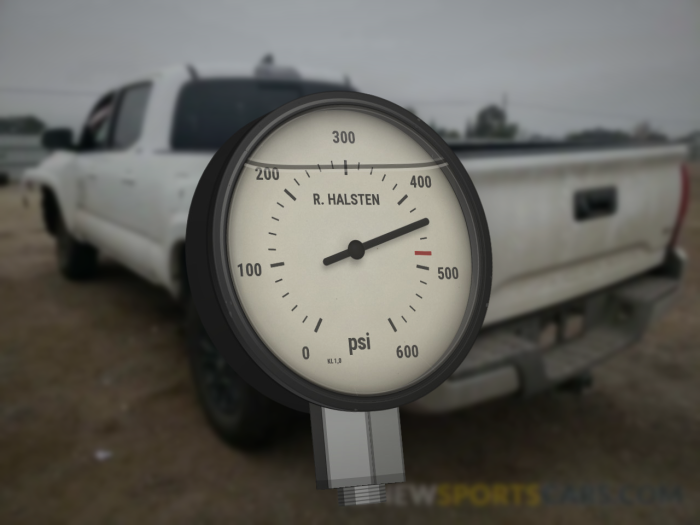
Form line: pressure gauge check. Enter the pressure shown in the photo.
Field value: 440 psi
